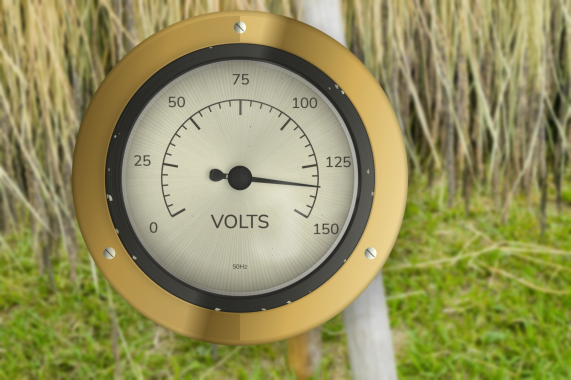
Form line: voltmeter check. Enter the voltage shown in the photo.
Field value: 135 V
